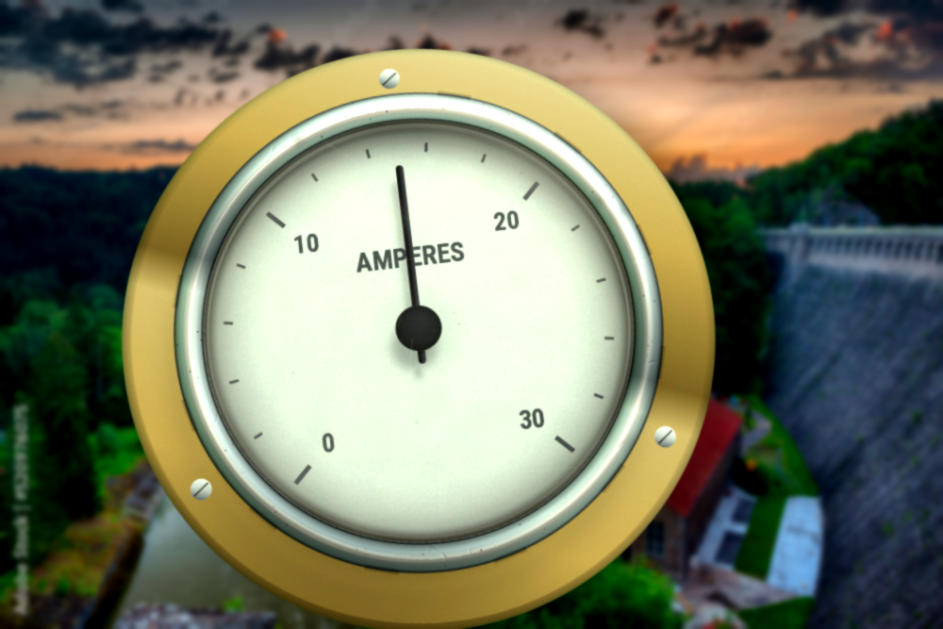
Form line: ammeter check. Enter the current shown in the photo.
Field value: 15 A
